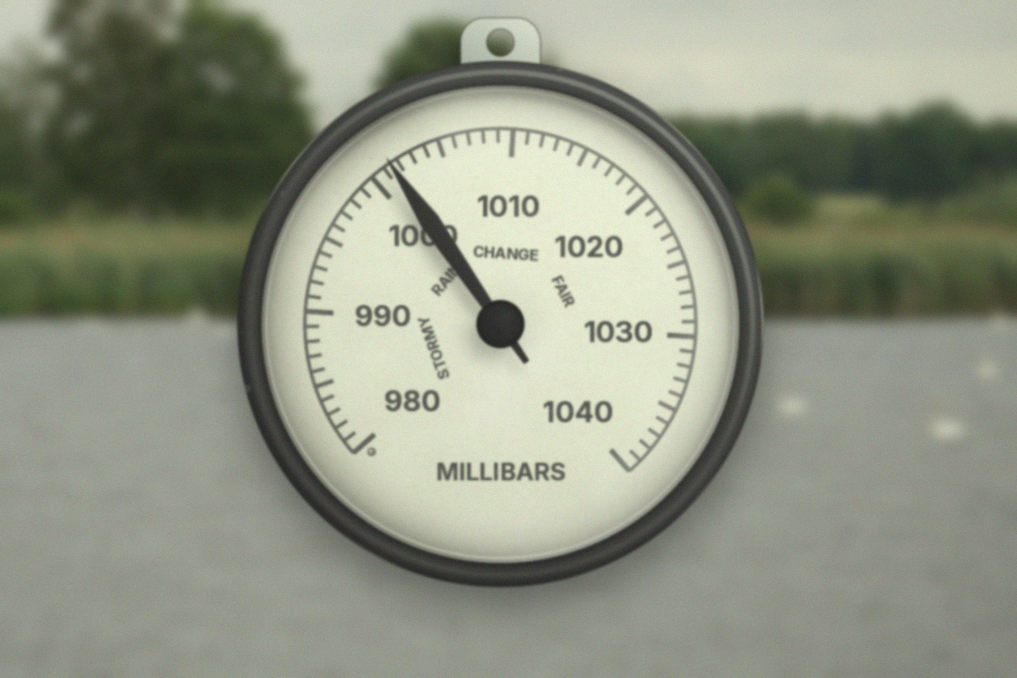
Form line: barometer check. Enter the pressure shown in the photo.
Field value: 1001.5 mbar
